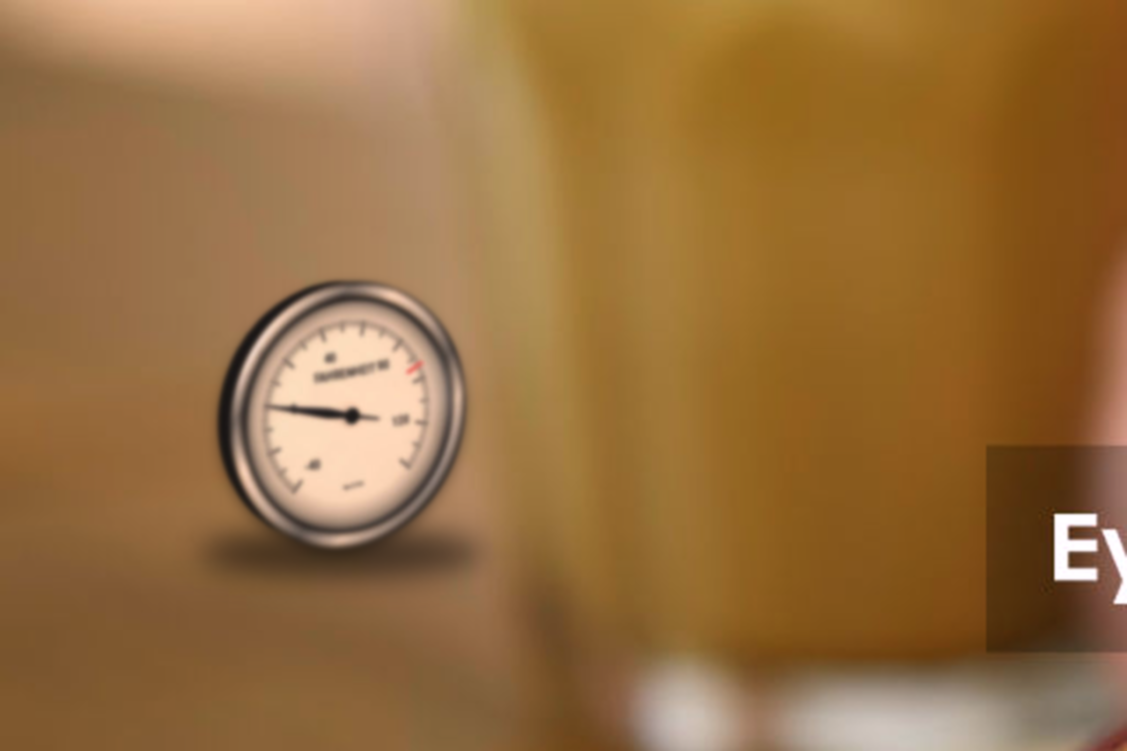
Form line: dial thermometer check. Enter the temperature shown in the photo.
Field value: 0 °F
